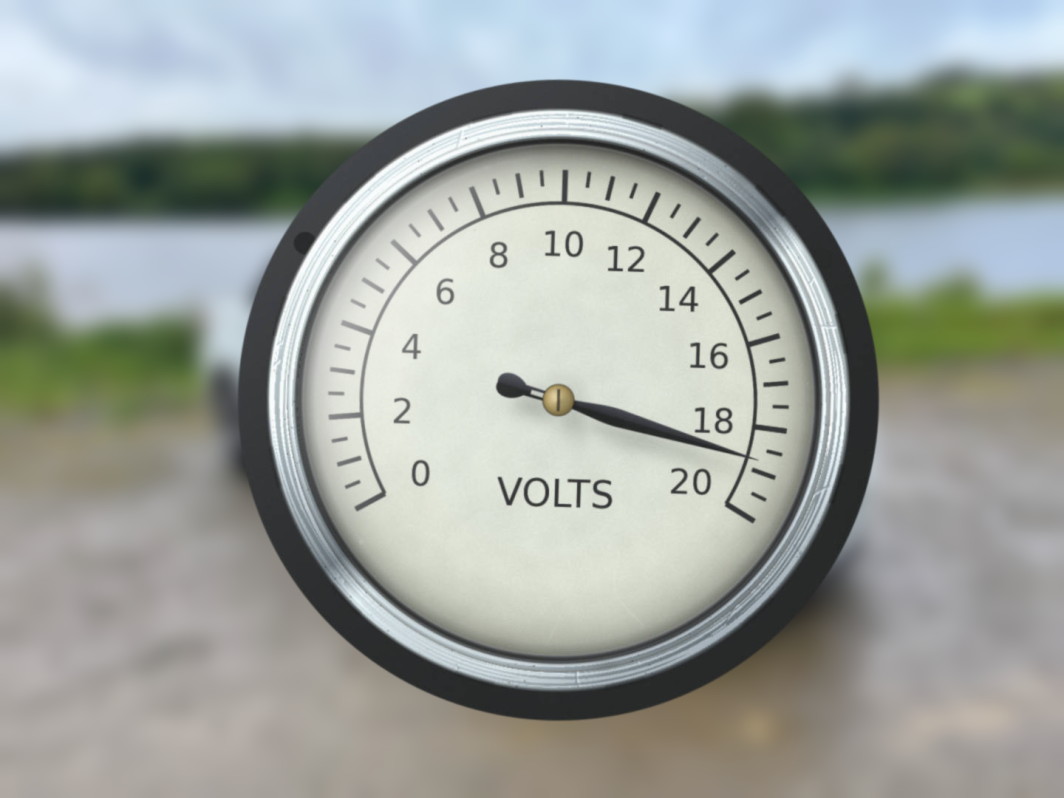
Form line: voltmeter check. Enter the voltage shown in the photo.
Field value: 18.75 V
